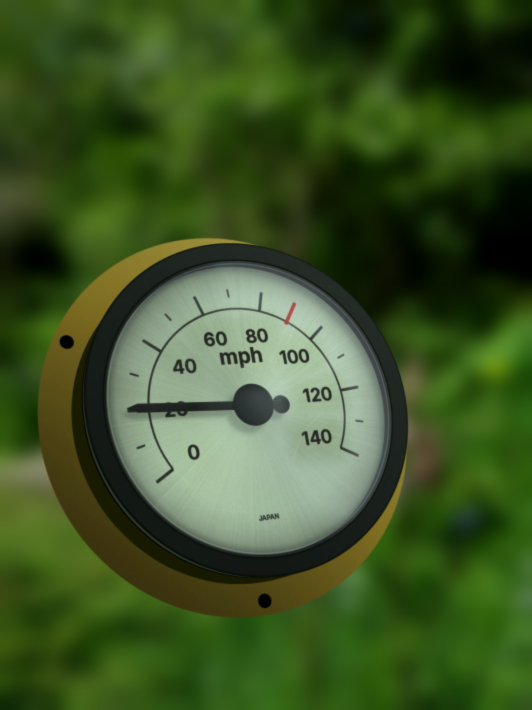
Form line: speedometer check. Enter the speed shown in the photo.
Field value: 20 mph
